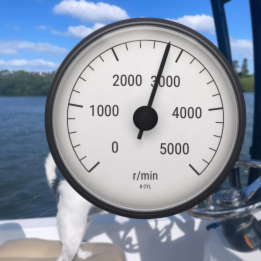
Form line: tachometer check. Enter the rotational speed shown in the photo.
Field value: 2800 rpm
